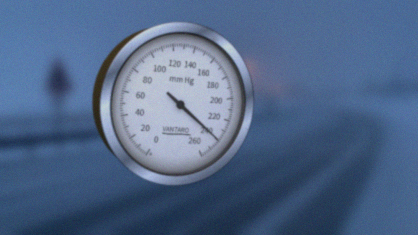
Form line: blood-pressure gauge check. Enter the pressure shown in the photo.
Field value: 240 mmHg
